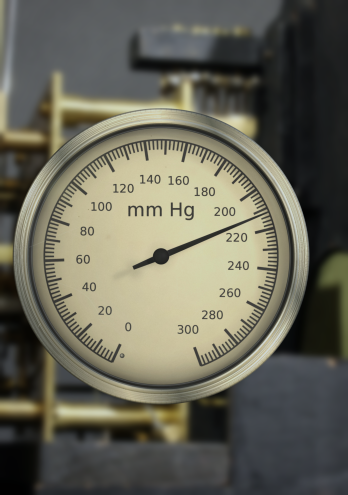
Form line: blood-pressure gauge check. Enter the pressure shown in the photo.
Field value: 212 mmHg
